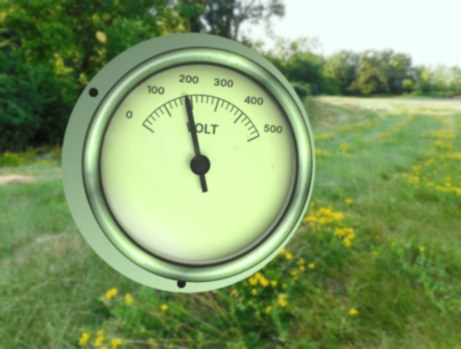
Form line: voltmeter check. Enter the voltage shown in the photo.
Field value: 180 V
